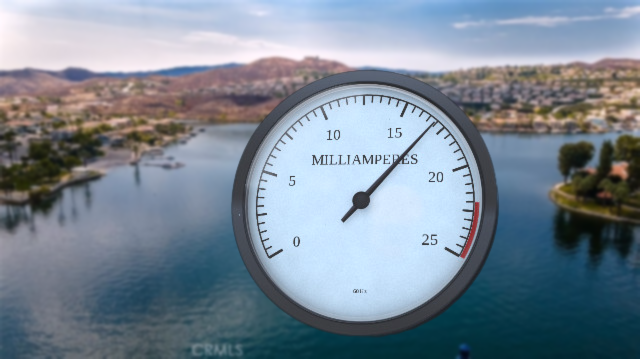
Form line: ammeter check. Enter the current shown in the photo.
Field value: 17 mA
